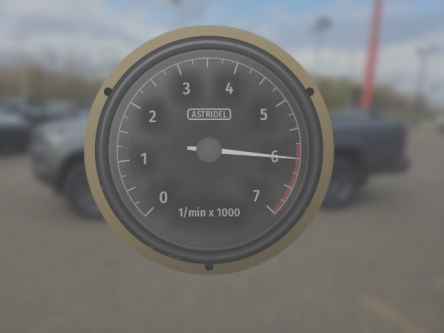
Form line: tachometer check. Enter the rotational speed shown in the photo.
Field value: 6000 rpm
